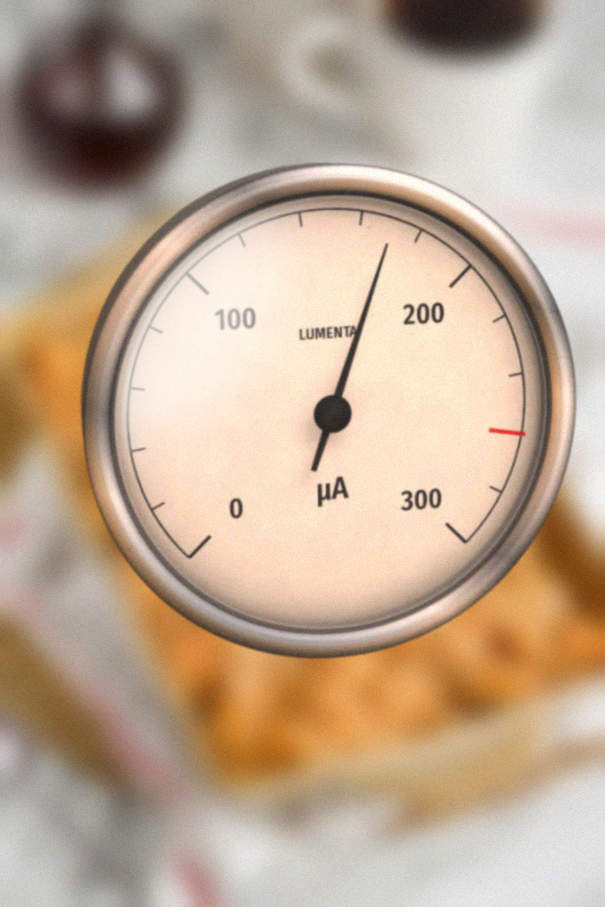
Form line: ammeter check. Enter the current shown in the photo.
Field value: 170 µA
